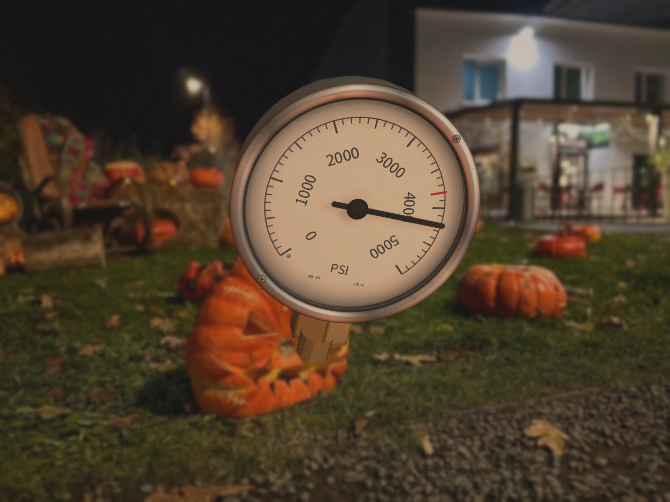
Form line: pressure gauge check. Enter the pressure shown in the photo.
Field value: 4200 psi
